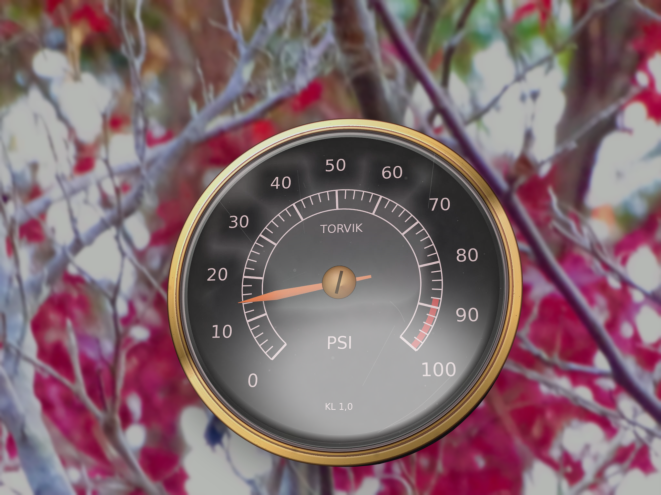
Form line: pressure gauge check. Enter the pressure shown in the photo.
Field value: 14 psi
